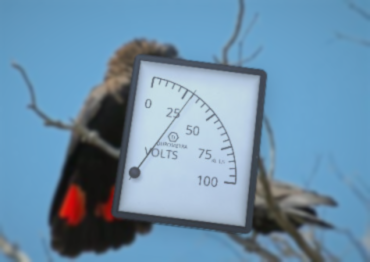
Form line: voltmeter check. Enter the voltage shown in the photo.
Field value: 30 V
